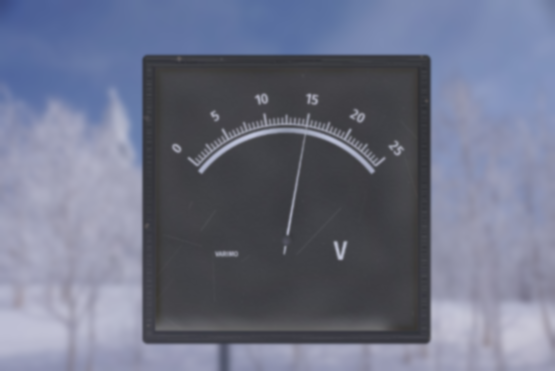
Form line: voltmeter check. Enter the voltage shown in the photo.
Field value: 15 V
